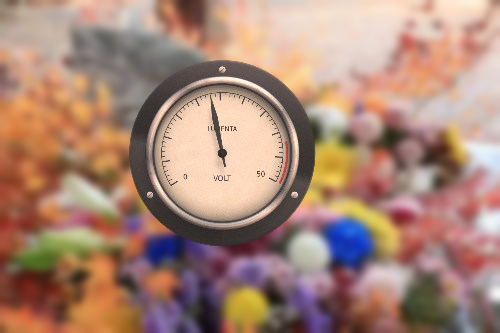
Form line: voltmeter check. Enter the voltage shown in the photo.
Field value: 23 V
